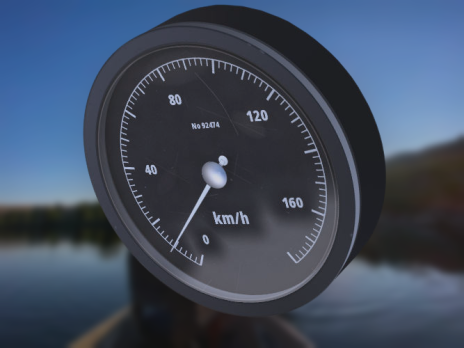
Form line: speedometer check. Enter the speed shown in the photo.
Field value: 10 km/h
